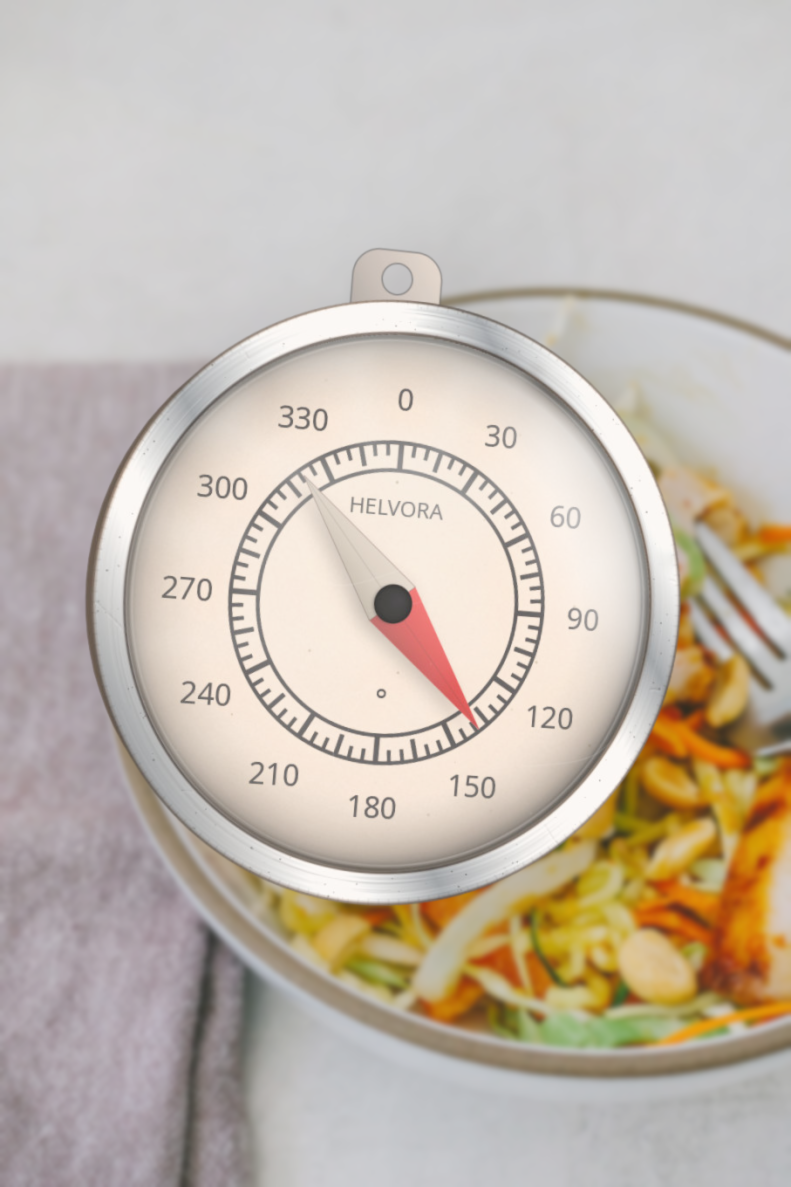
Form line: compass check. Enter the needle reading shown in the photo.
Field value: 140 °
